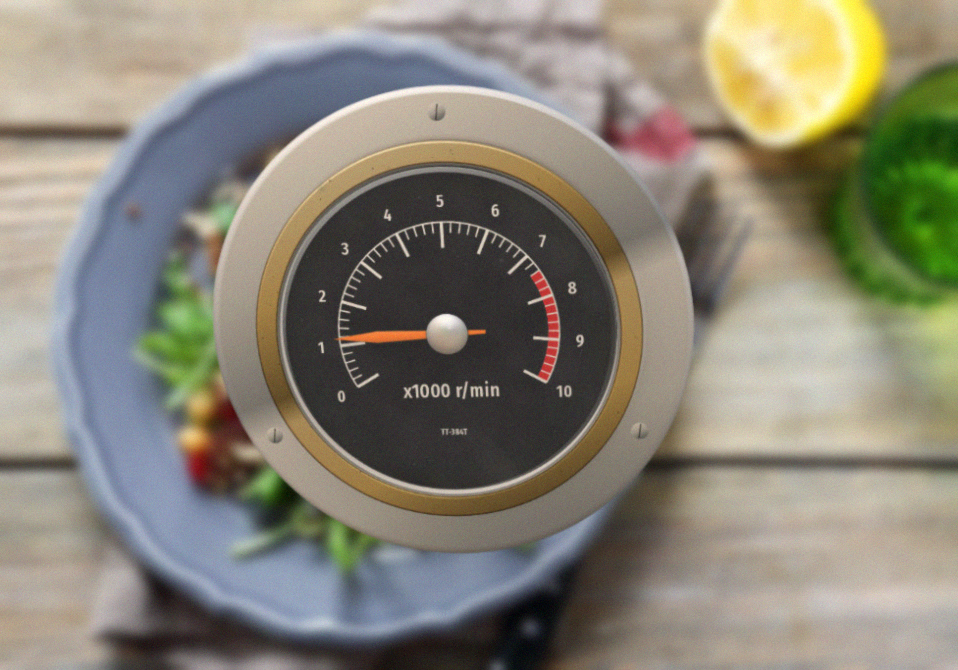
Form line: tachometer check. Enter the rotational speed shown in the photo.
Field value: 1200 rpm
